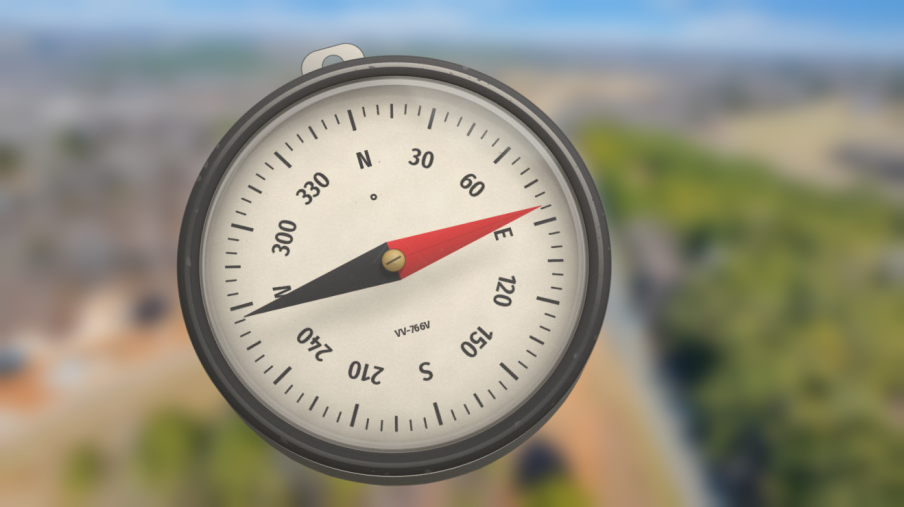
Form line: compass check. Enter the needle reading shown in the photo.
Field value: 85 °
